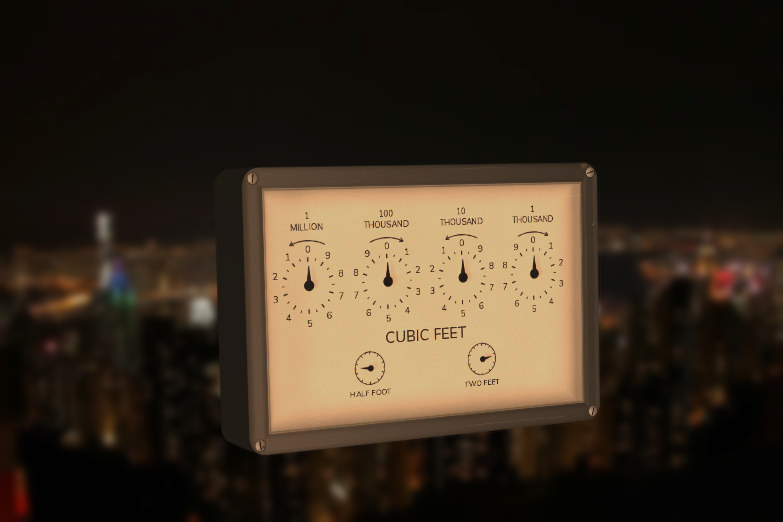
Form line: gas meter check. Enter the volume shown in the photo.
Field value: 0 ft³
